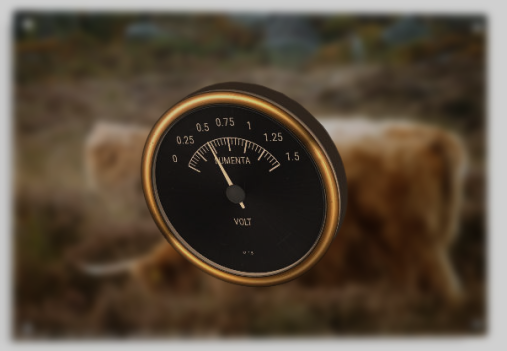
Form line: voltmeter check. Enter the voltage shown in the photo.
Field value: 0.5 V
